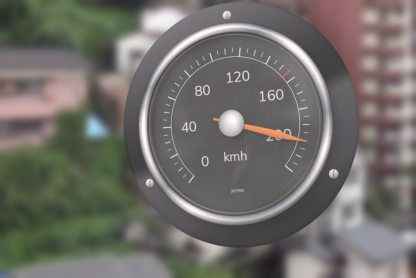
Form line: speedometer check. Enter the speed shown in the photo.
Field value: 200 km/h
